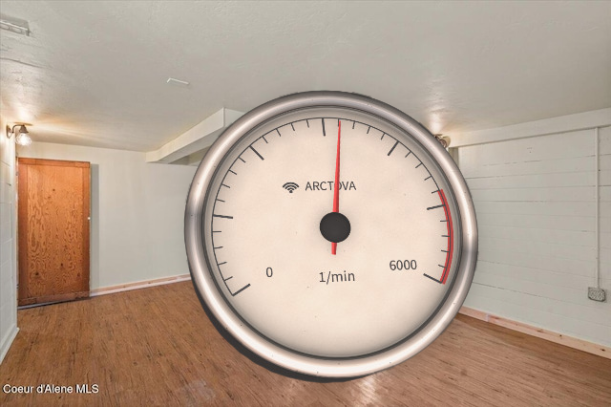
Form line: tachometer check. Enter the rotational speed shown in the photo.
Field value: 3200 rpm
